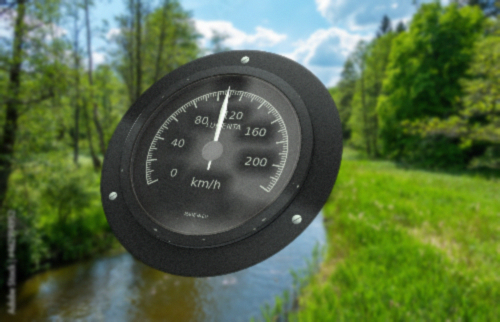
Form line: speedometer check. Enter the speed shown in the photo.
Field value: 110 km/h
